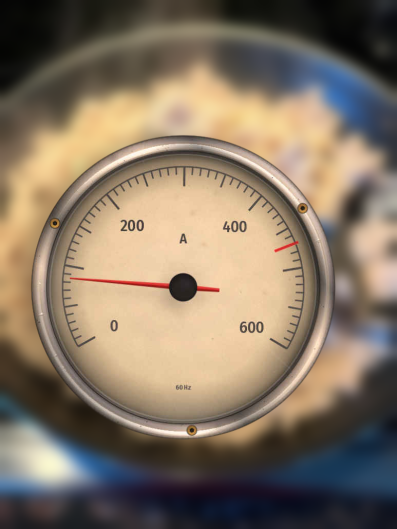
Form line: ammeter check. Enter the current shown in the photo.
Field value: 85 A
